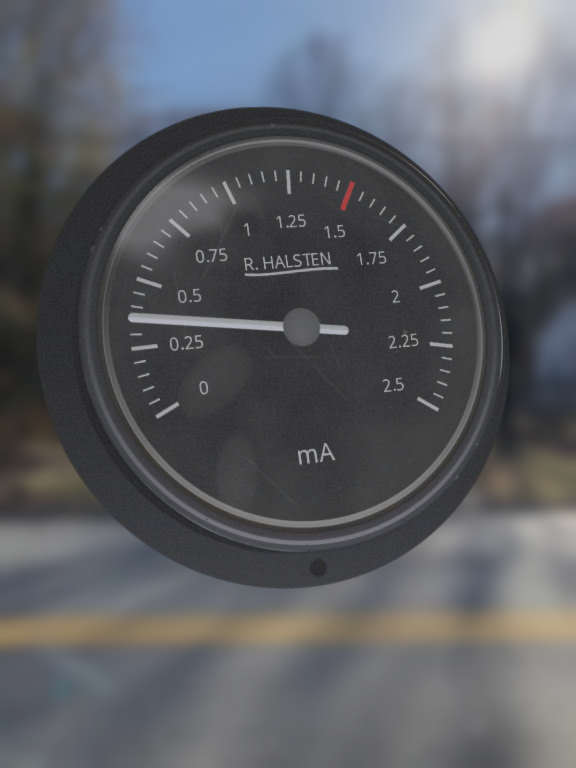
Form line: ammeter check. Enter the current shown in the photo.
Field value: 0.35 mA
